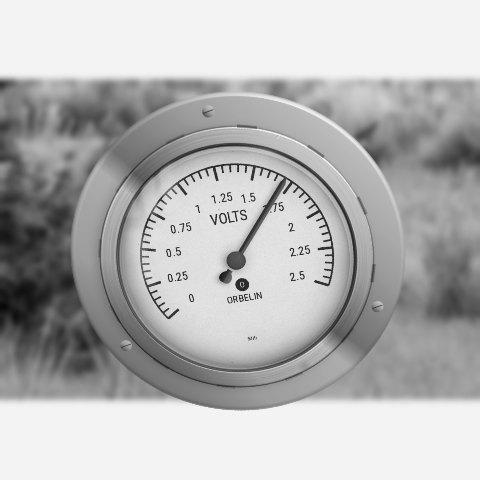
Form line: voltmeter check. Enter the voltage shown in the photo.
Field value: 1.7 V
